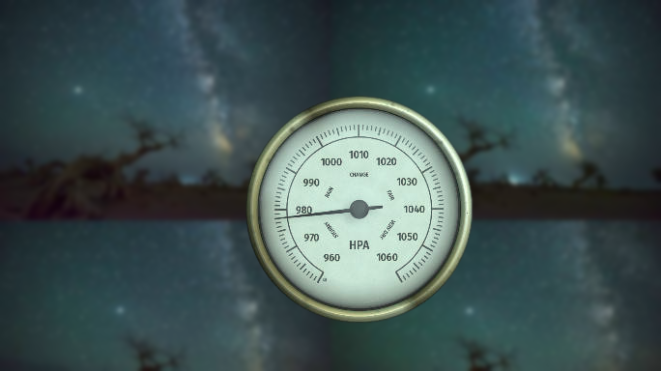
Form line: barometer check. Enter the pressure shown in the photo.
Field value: 978 hPa
